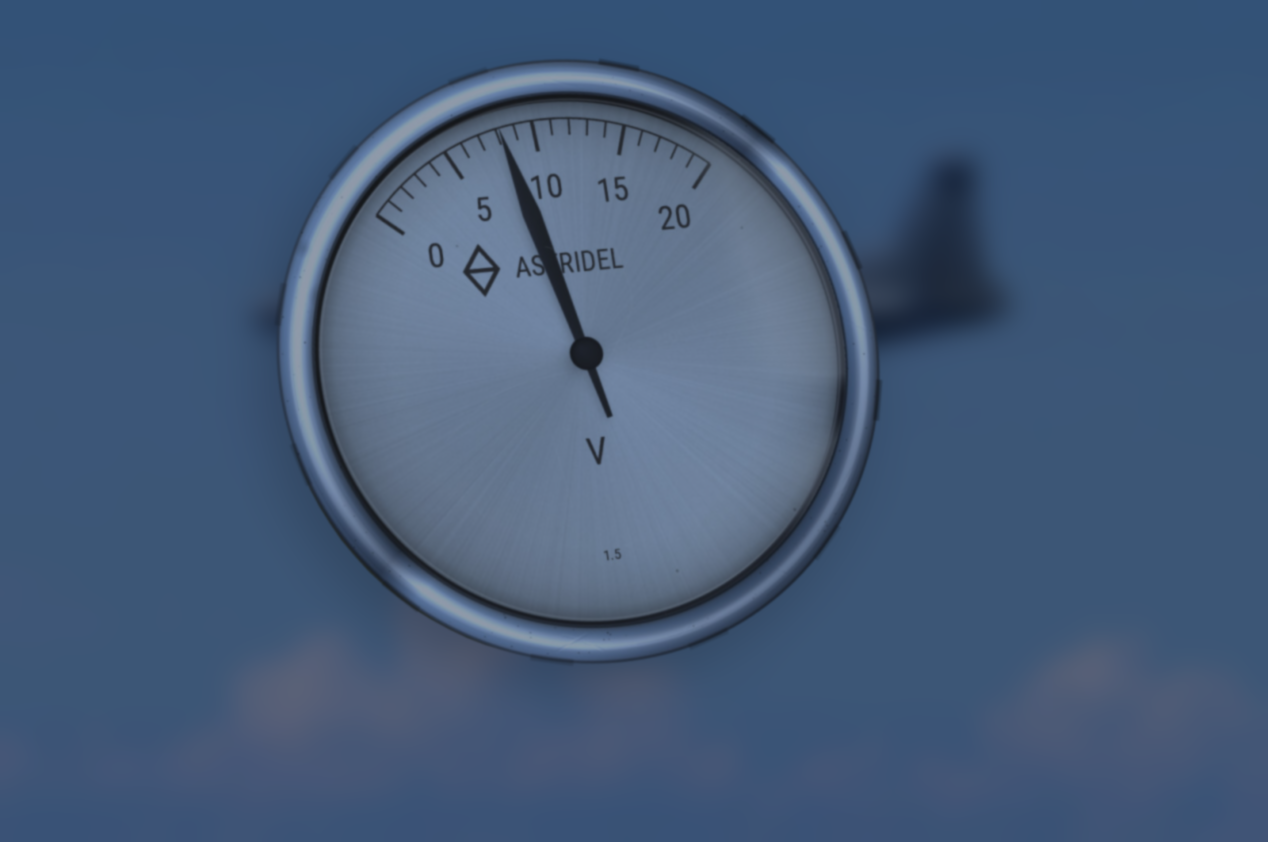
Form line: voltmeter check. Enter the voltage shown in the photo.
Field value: 8 V
